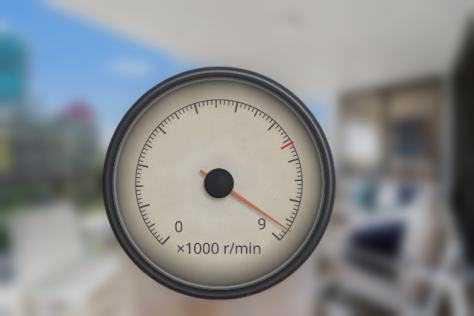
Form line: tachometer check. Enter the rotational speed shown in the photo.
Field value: 8700 rpm
